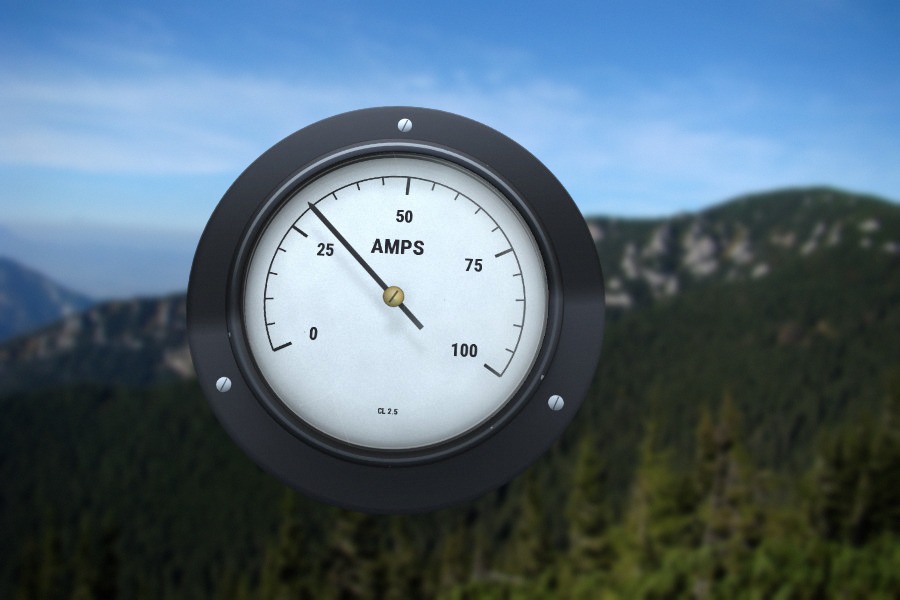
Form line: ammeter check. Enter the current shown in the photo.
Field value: 30 A
